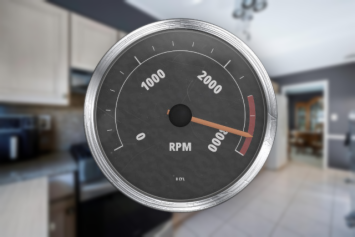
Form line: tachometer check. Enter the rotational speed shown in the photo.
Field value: 2800 rpm
